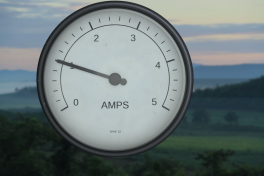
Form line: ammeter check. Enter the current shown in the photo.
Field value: 1 A
